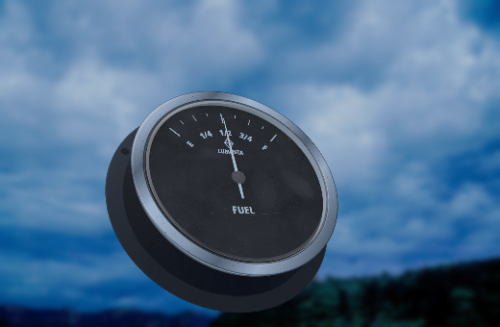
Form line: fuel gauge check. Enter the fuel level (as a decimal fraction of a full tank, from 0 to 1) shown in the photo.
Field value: 0.5
